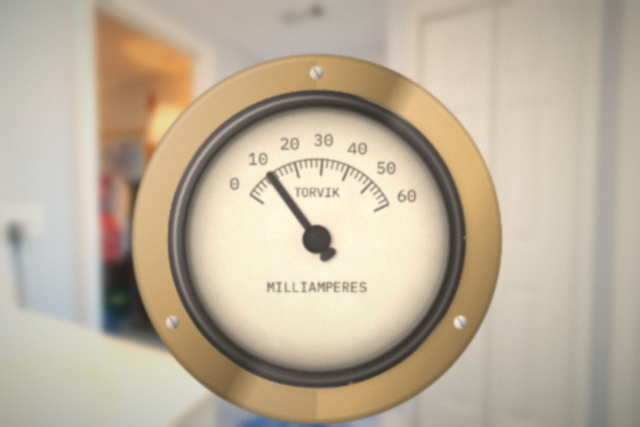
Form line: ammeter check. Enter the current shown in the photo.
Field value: 10 mA
